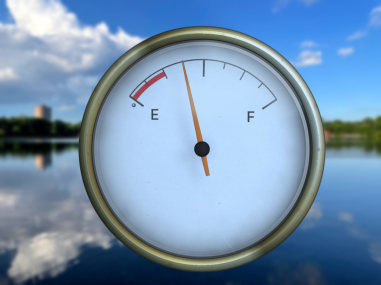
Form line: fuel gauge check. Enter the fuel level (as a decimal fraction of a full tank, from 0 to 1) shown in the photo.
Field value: 0.375
